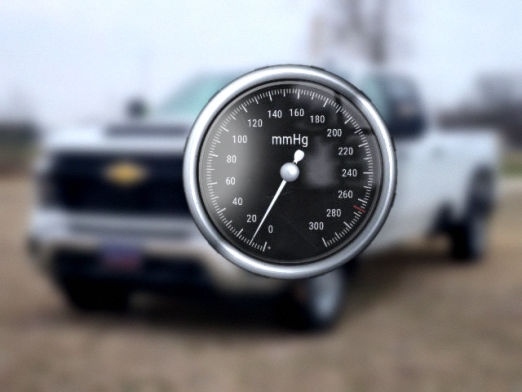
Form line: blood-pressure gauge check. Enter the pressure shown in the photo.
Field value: 10 mmHg
